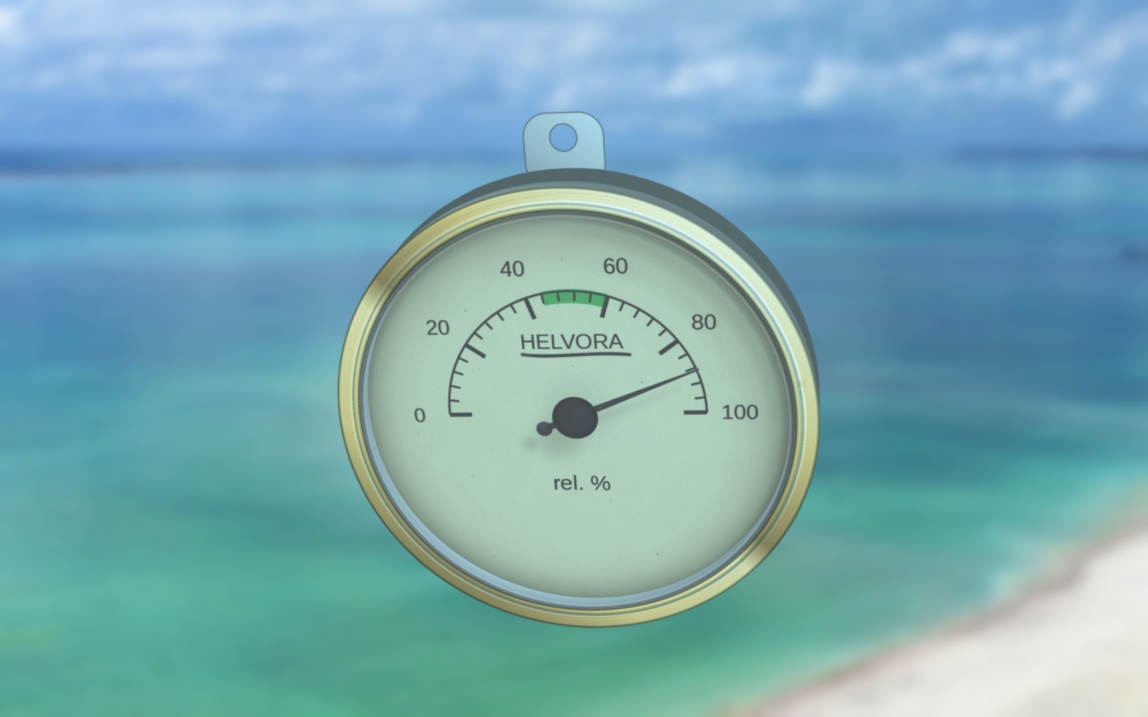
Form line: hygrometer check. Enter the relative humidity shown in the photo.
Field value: 88 %
